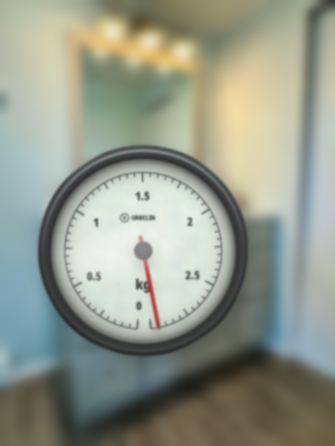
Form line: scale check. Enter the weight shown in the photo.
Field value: 2.95 kg
